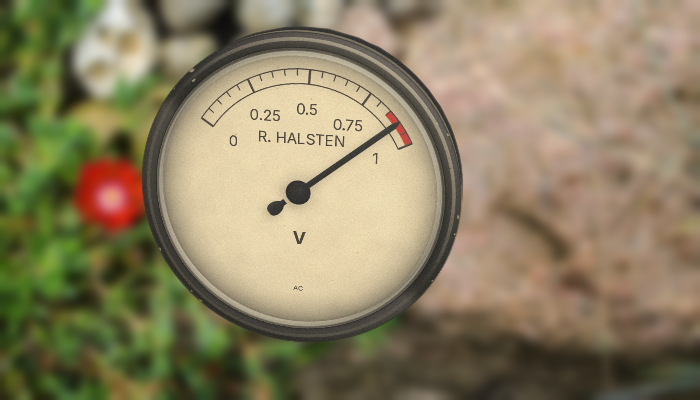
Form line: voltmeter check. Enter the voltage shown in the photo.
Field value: 0.9 V
